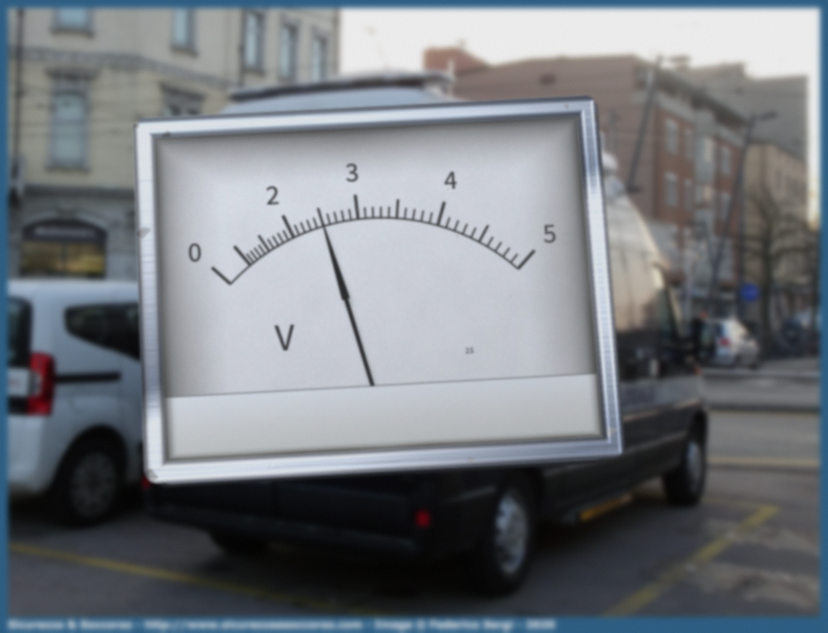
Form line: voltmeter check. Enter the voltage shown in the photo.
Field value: 2.5 V
